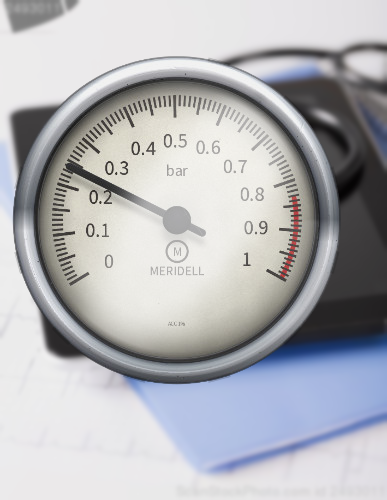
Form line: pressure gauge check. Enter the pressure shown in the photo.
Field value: 0.24 bar
